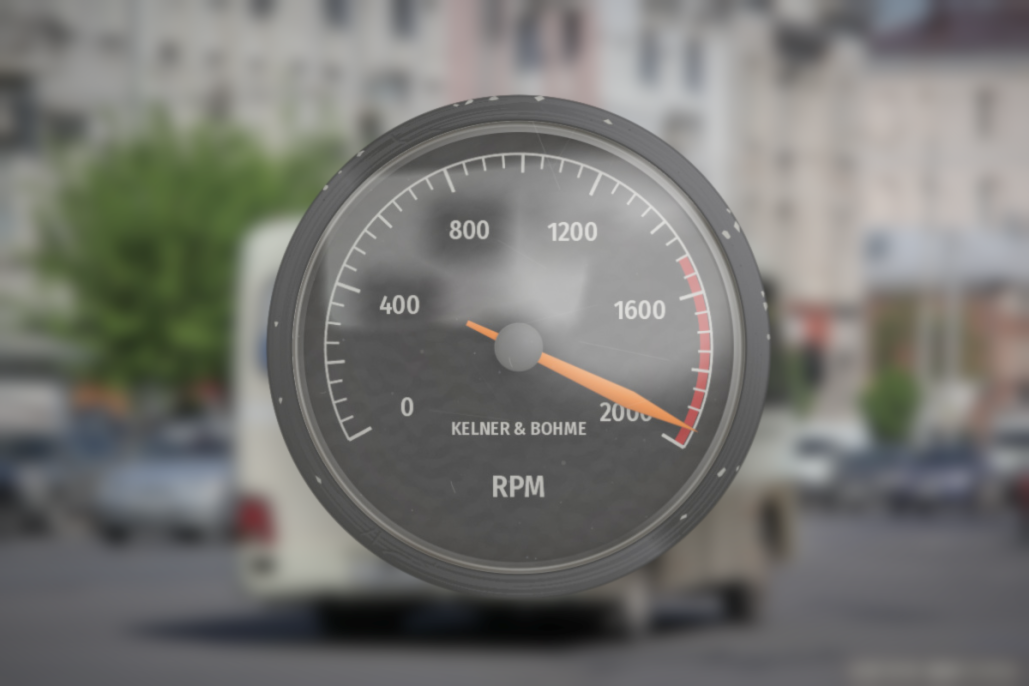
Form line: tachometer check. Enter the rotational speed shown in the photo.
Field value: 1950 rpm
